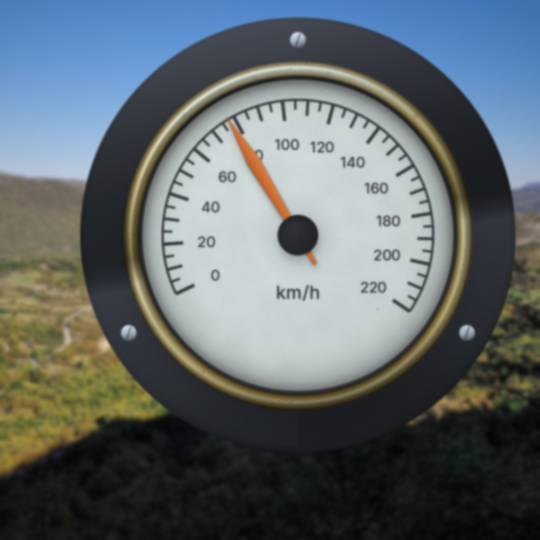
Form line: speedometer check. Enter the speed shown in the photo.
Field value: 77.5 km/h
